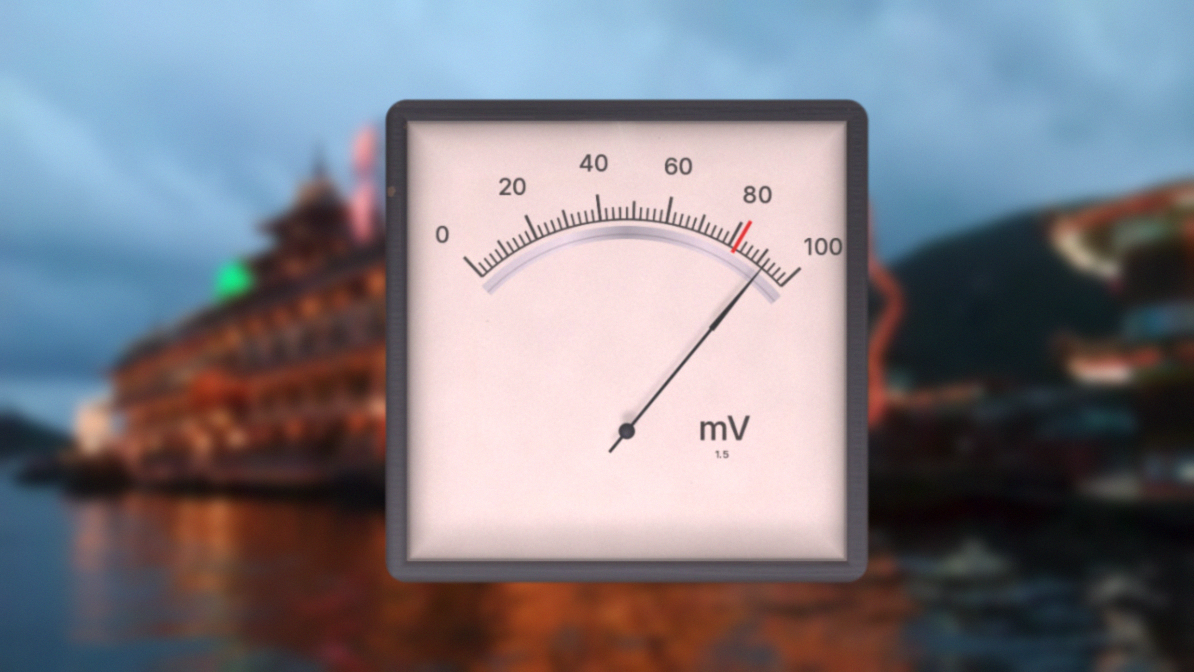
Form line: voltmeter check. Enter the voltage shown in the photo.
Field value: 92 mV
